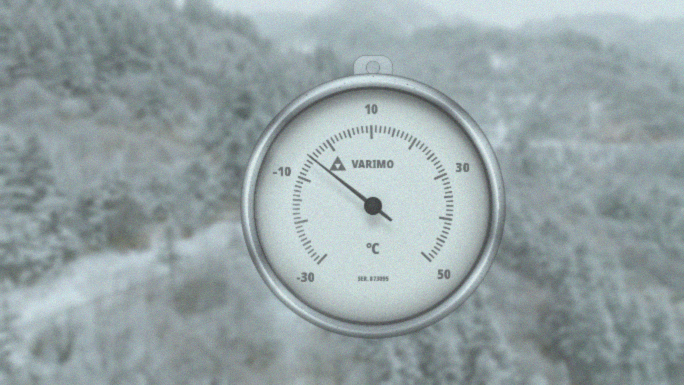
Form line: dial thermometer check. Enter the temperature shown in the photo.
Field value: -5 °C
